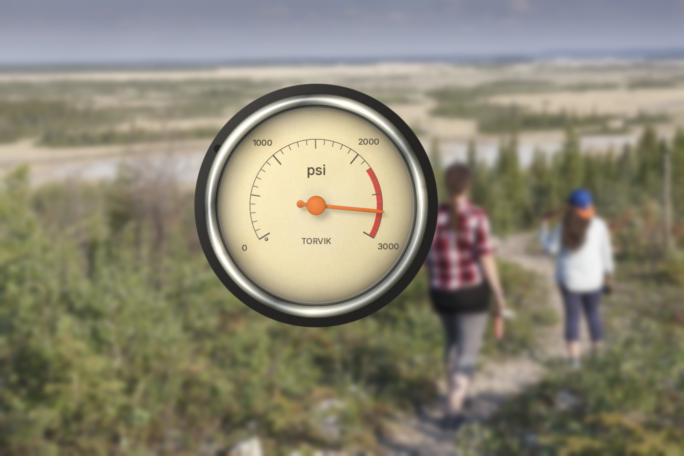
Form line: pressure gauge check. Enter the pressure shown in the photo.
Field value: 2700 psi
